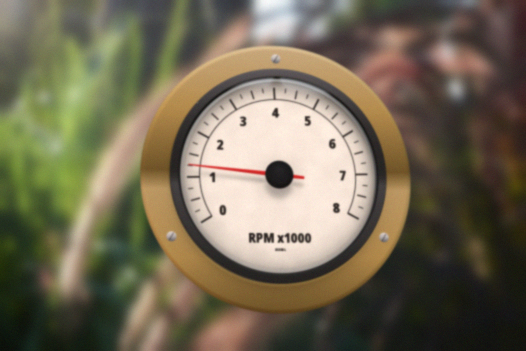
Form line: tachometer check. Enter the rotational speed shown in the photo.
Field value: 1250 rpm
